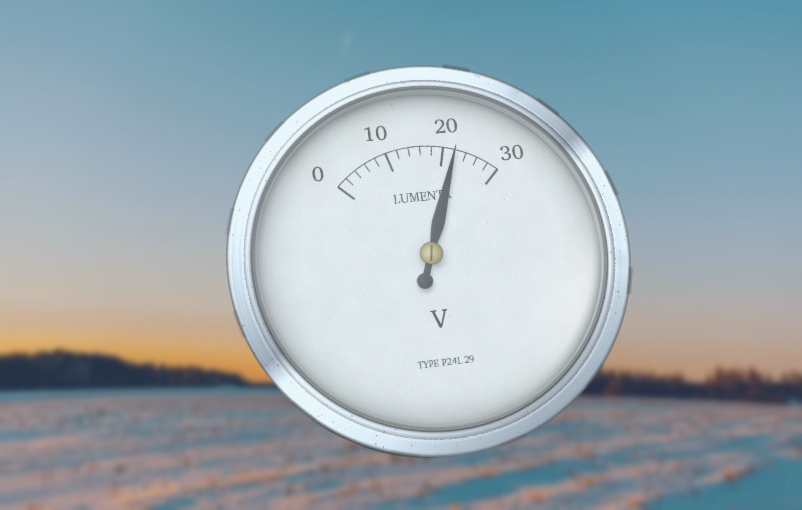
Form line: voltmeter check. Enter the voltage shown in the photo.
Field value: 22 V
